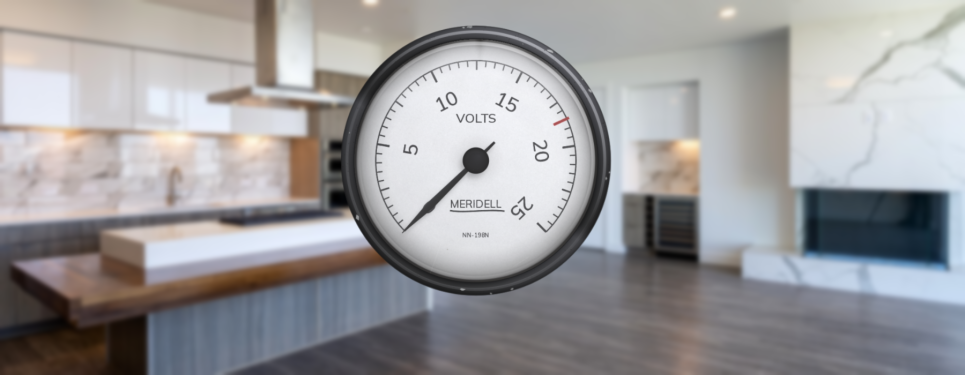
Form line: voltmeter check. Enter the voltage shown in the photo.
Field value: 0 V
